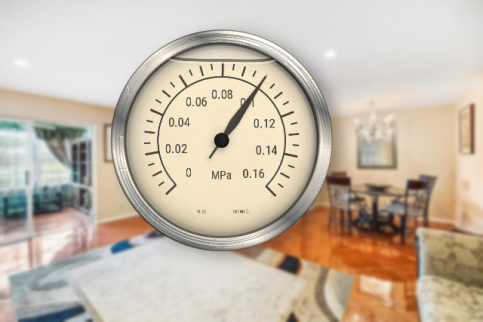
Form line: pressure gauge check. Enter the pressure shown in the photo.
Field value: 0.1 MPa
